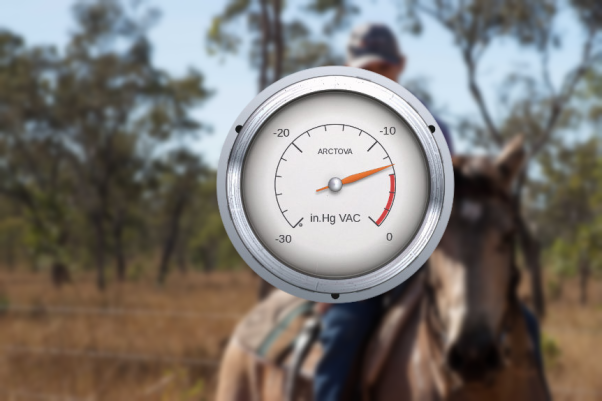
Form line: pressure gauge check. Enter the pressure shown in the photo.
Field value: -7 inHg
